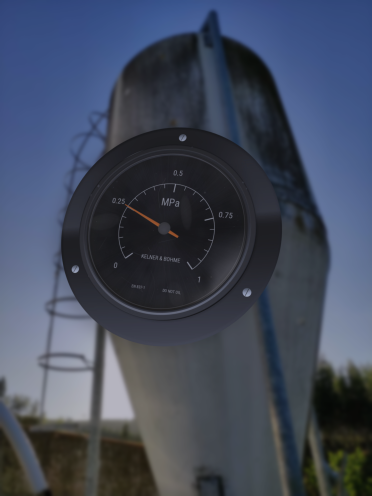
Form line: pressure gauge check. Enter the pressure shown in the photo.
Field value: 0.25 MPa
